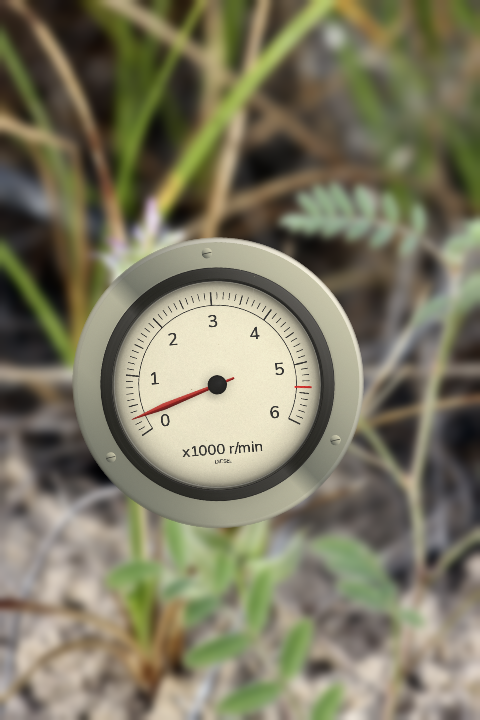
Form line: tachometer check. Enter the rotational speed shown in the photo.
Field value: 300 rpm
